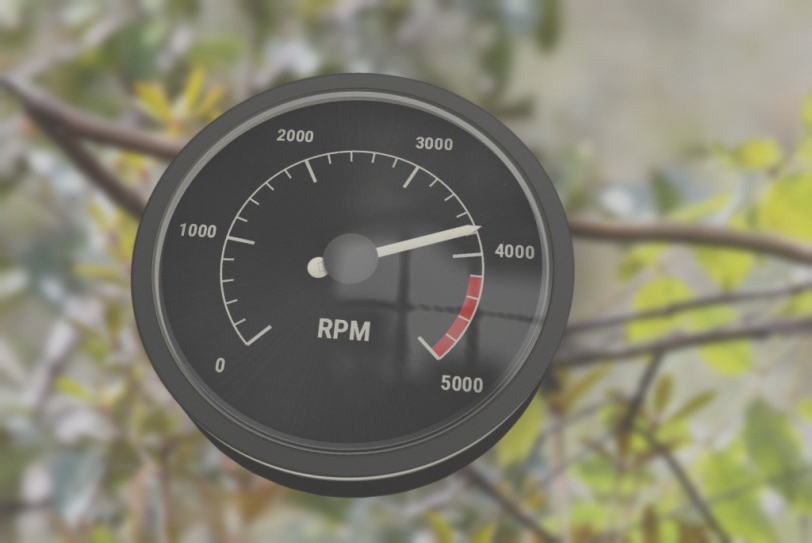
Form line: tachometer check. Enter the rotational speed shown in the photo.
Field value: 3800 rpm
